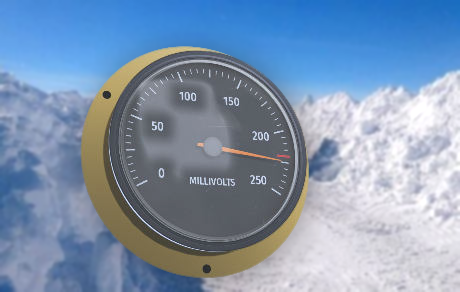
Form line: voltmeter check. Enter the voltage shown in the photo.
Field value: 225 mV
